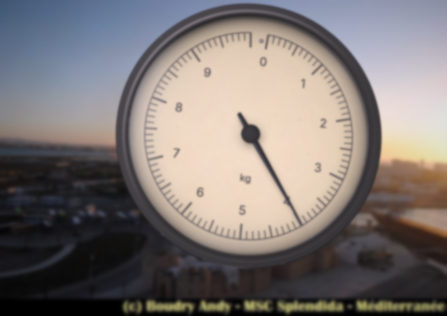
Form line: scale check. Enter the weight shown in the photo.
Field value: 4 kg
